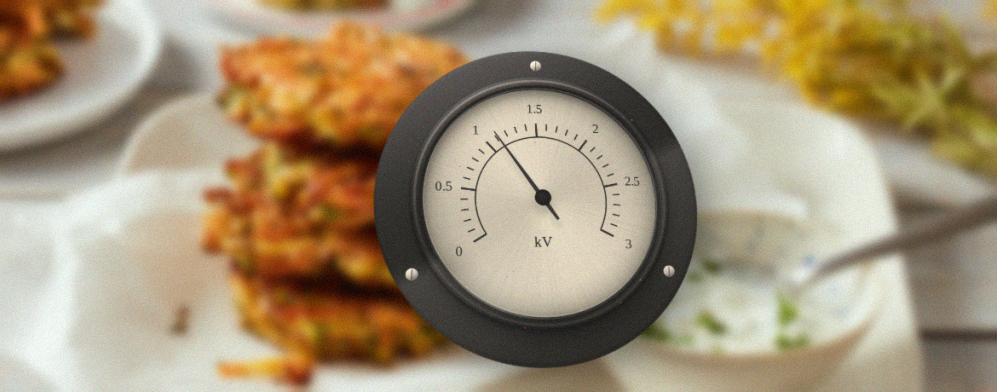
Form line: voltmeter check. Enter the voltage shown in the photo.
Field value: 1.1 kV
